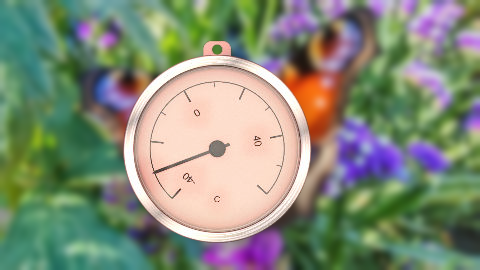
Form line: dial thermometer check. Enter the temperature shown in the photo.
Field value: -30 °C
